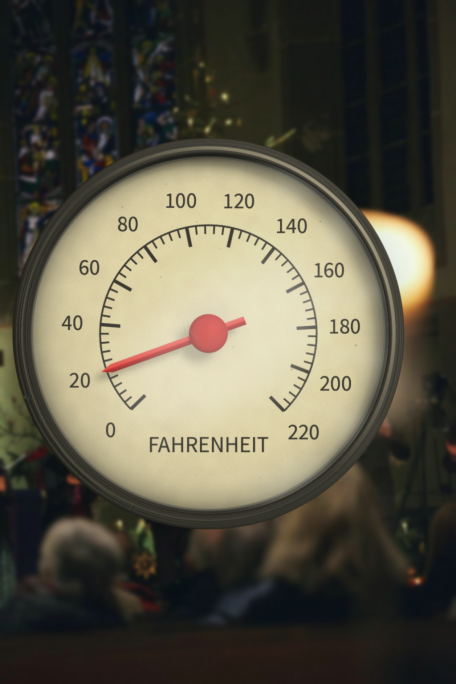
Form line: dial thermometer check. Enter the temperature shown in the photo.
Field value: 20 °F
